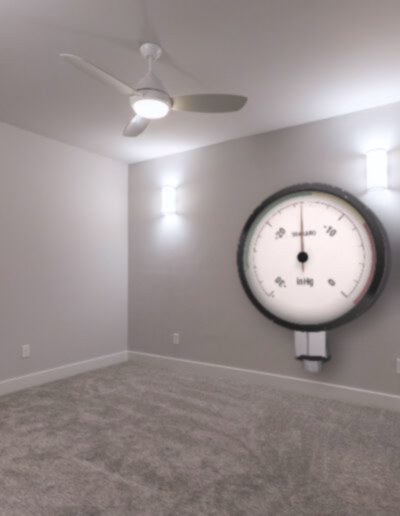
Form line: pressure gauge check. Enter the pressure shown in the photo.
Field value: -15 inHg
